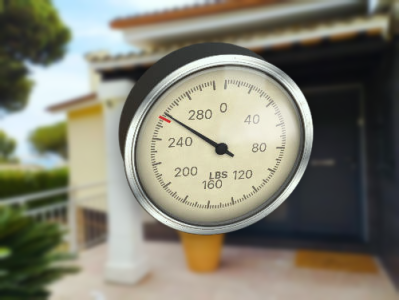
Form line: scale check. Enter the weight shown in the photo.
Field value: 260 lb
